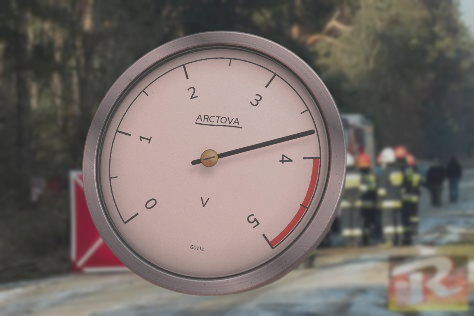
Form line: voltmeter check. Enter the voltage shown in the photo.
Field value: 3.75 V
